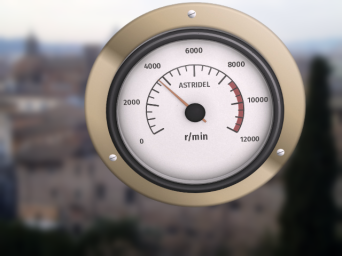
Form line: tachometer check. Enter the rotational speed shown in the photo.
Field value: 3750 rpm
